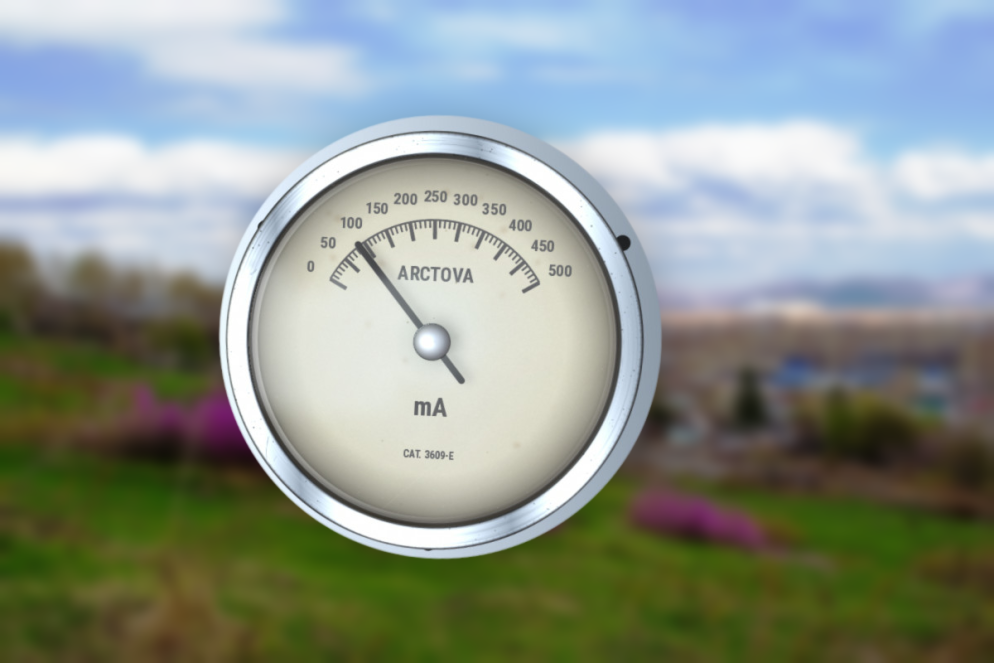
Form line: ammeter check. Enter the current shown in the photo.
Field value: 90 mA
